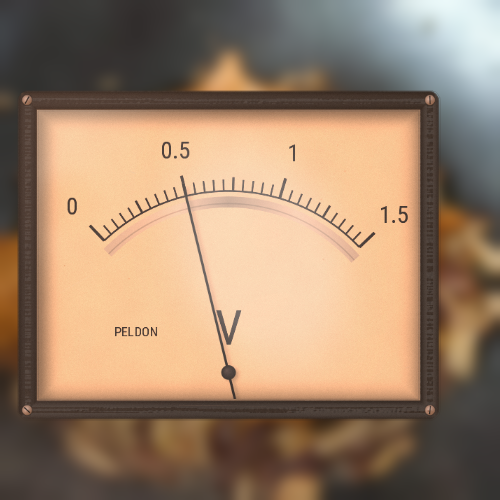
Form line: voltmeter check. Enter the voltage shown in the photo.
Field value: 0.5 V
